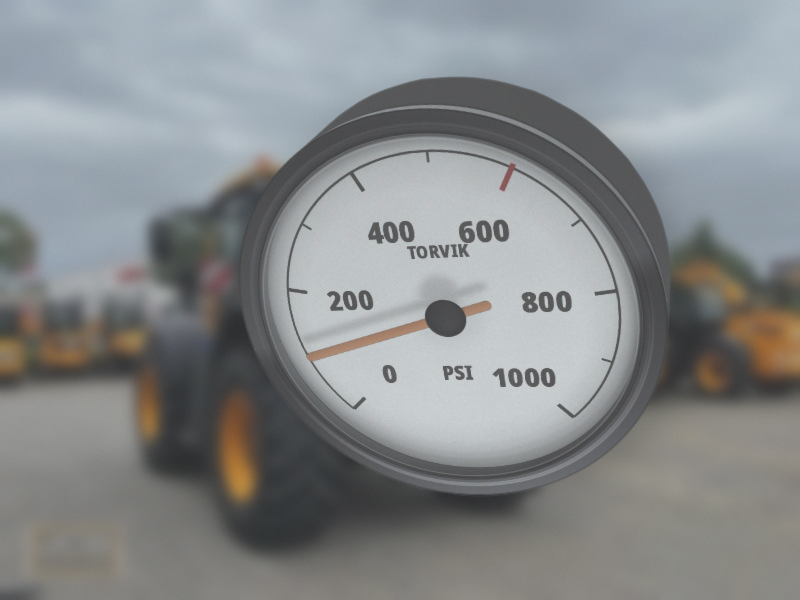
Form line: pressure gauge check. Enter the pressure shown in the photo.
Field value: 100 psi
